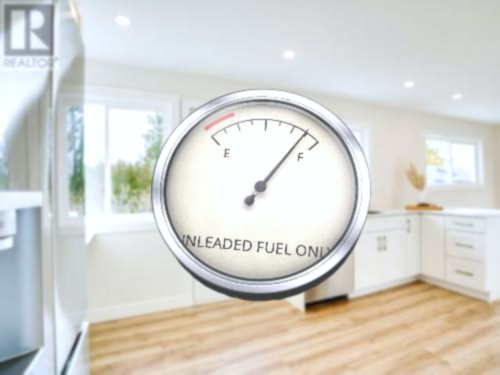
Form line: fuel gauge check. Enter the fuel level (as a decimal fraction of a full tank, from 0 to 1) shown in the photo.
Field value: 0.875
